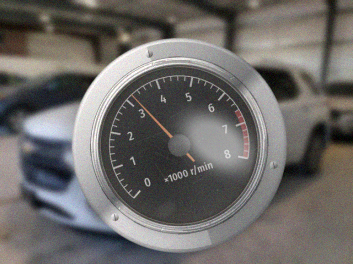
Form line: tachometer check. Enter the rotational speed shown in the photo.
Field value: 3200 rpm
